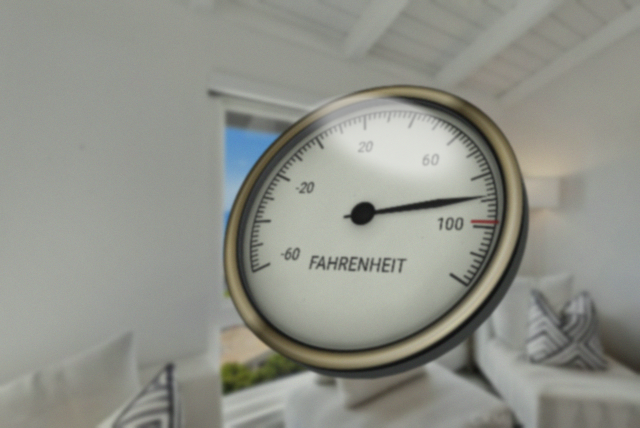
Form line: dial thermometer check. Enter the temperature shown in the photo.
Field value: 90 °F
